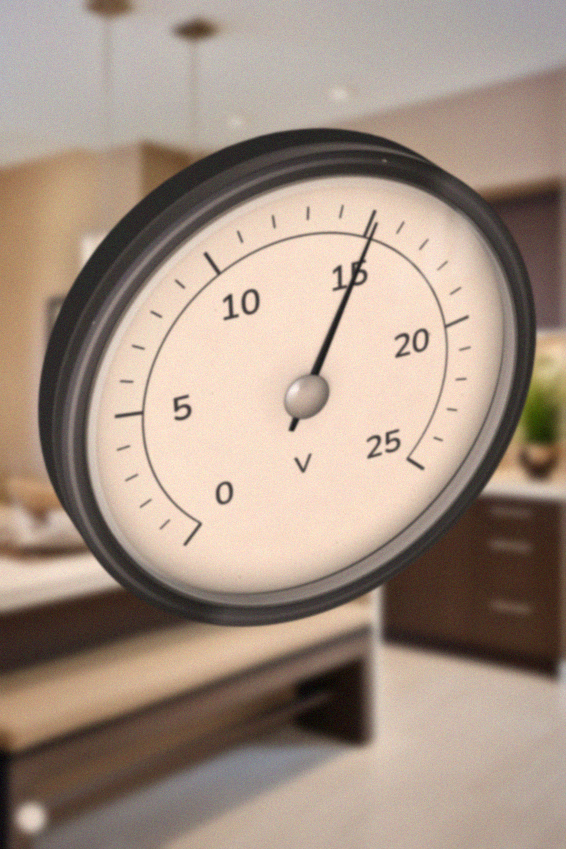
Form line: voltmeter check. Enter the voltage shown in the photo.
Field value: 15 V
